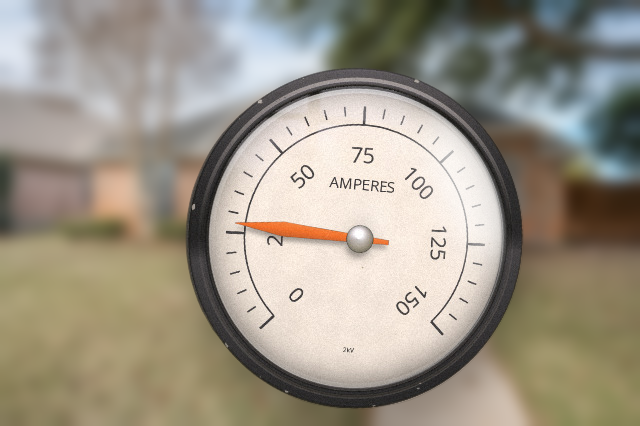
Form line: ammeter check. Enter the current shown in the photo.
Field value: 27.5 A
